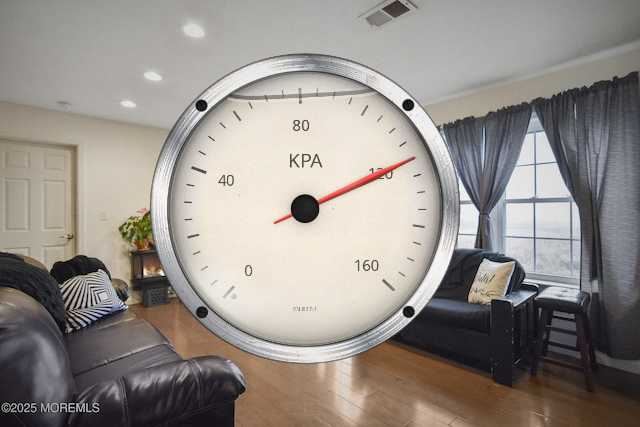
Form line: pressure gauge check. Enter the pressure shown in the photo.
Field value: 120 kPa
